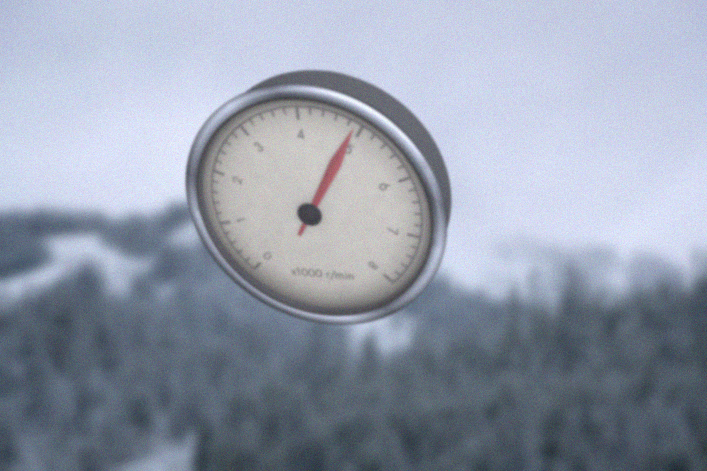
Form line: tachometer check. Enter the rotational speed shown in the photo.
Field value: 4900 rpm
